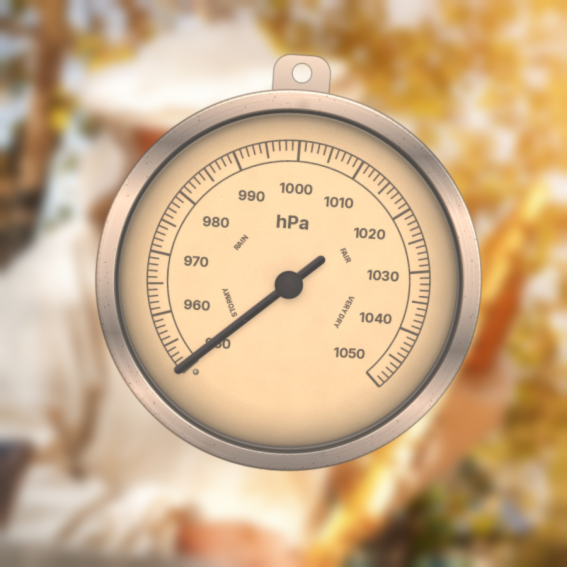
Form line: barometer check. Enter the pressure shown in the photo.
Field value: 951 hPa
